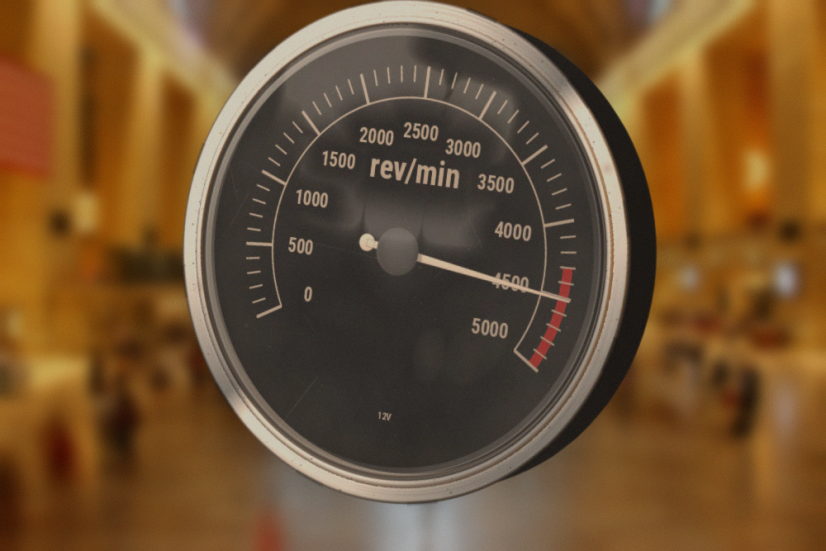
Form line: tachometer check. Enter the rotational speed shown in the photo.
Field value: 4500 rpm
